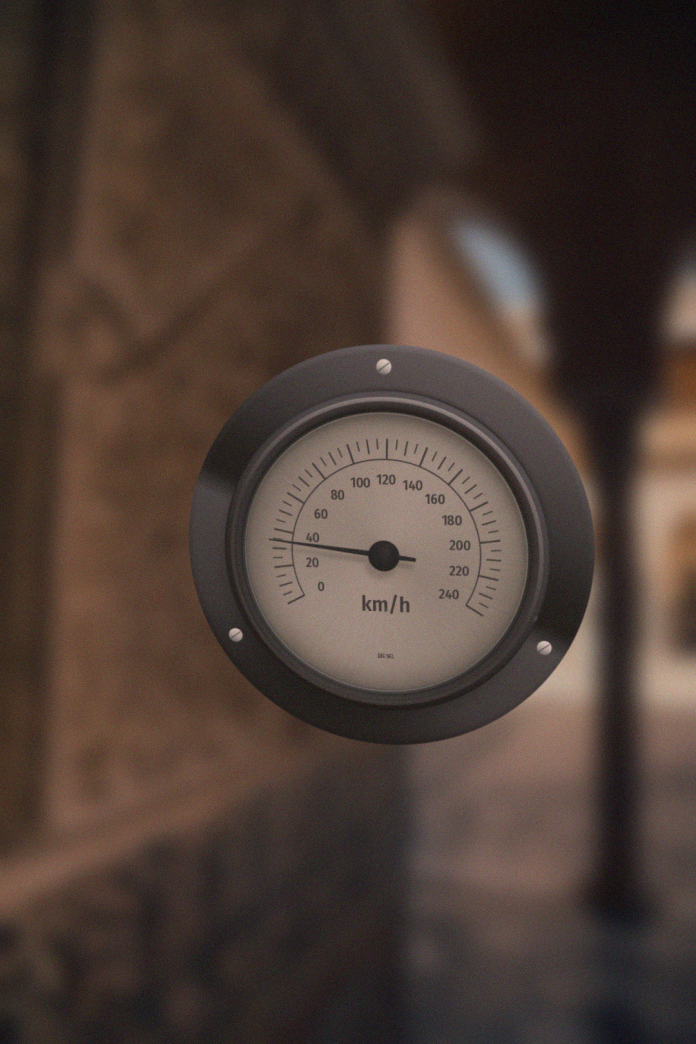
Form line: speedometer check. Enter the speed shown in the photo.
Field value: 35 km/h
